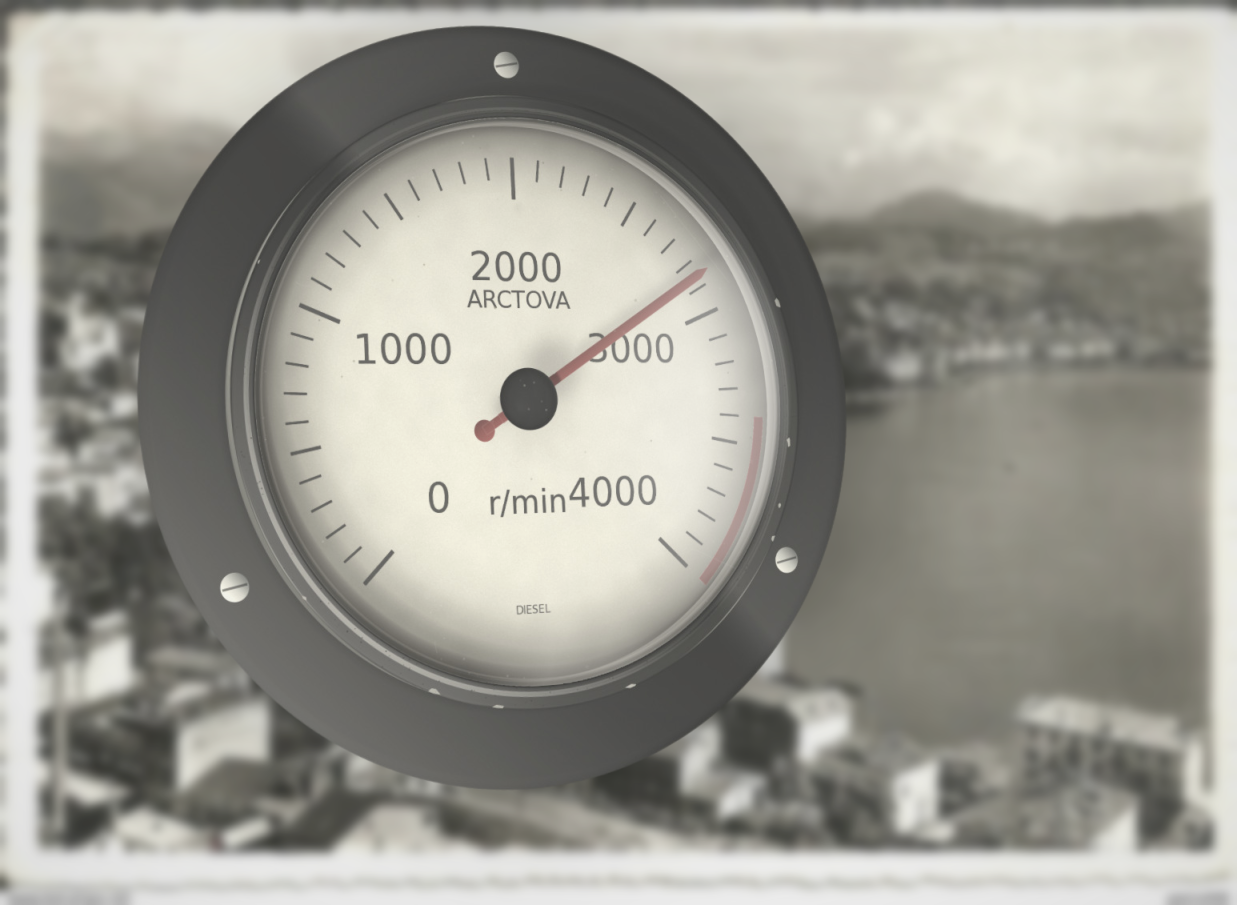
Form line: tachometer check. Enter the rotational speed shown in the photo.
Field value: 2850 rpm
